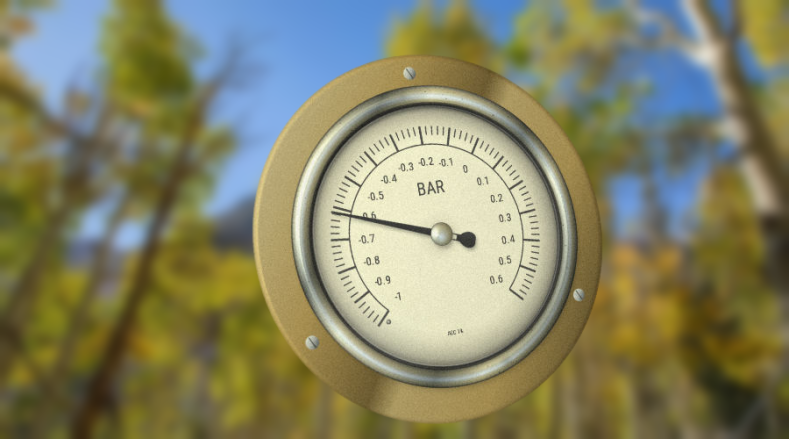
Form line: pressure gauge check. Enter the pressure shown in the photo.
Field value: -0.62 bar
